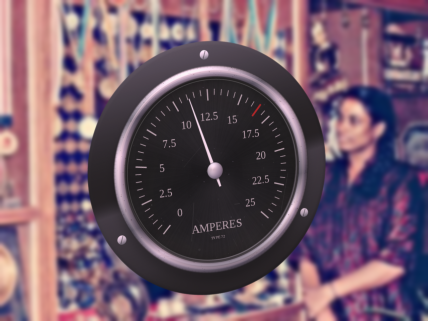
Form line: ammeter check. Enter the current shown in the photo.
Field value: 11 A
